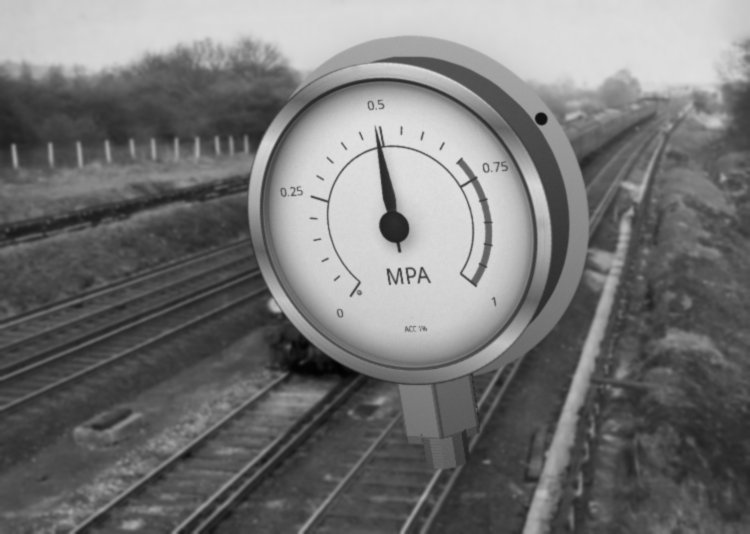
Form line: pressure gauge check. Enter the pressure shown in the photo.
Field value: 0.5 MPa
